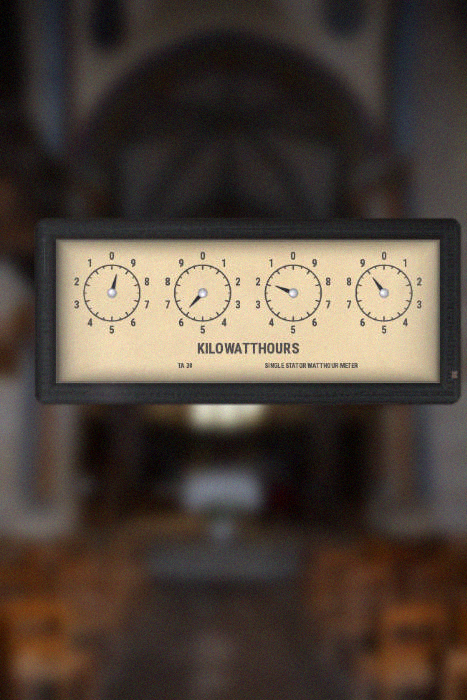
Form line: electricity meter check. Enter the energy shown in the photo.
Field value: 9619 kWh
